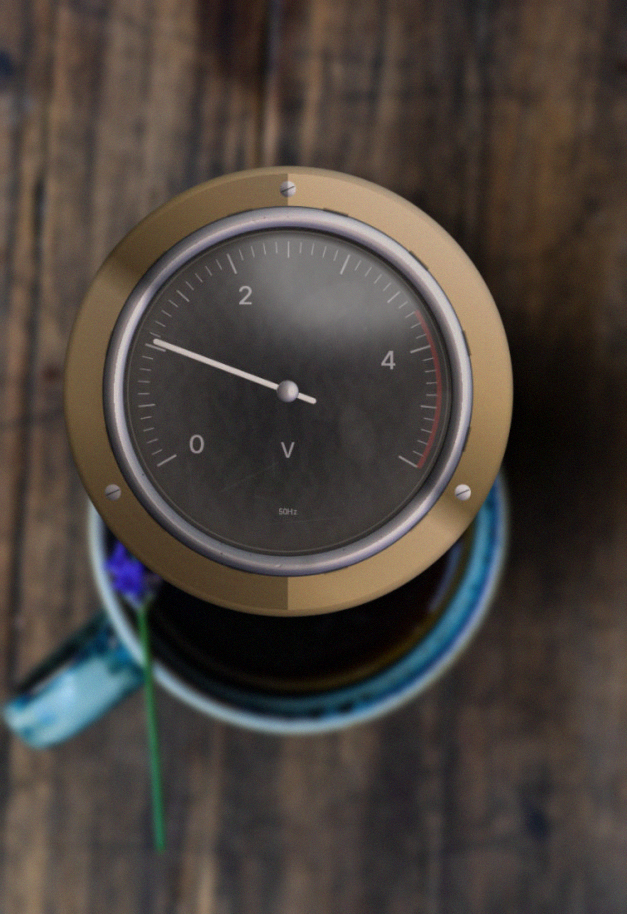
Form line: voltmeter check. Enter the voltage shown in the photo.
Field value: 1.05 V
